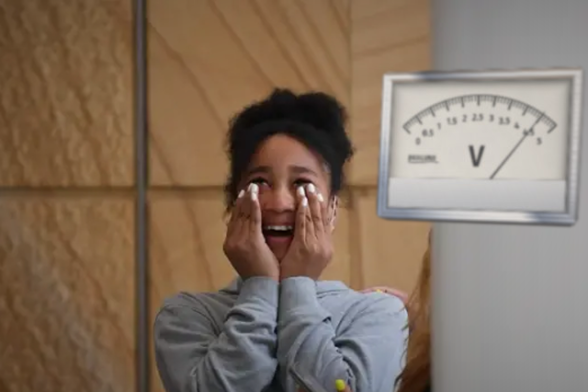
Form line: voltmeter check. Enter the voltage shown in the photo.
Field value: 4.5 V
